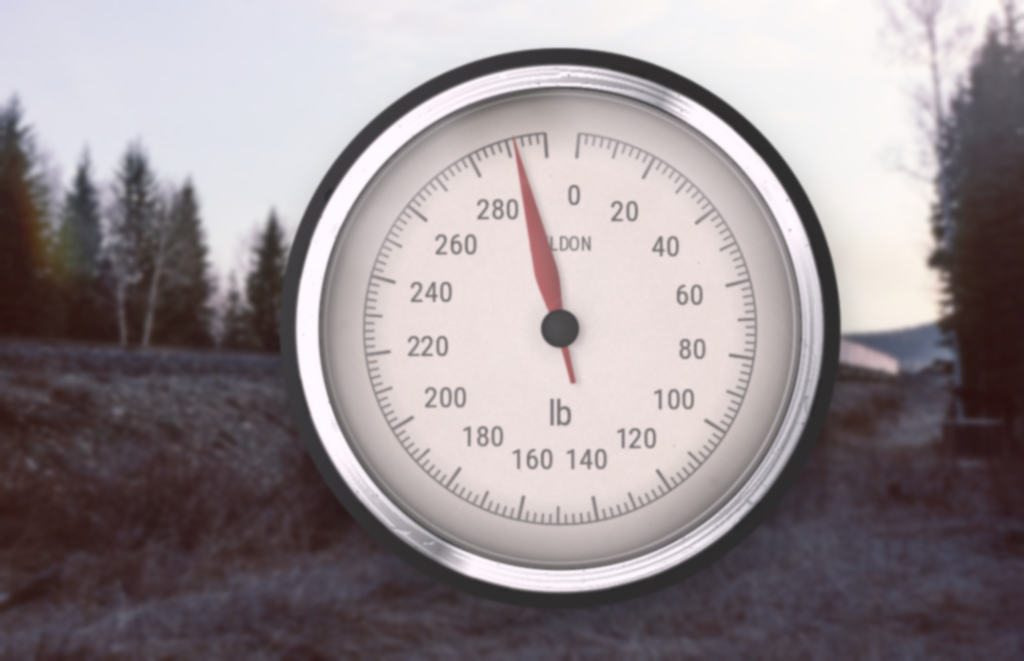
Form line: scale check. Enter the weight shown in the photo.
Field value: 292 lb
